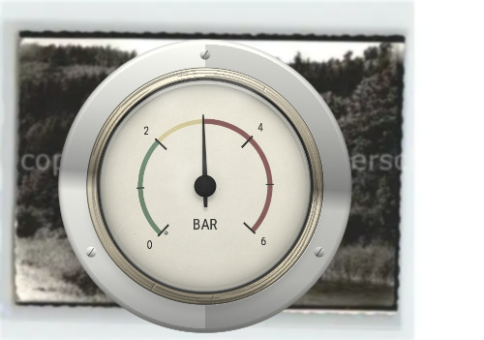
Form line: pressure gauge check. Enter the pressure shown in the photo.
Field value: 3 bar
